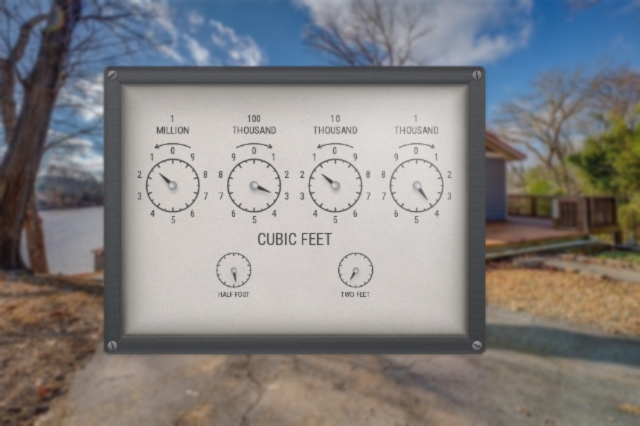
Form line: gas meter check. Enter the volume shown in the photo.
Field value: 131400 ft³
